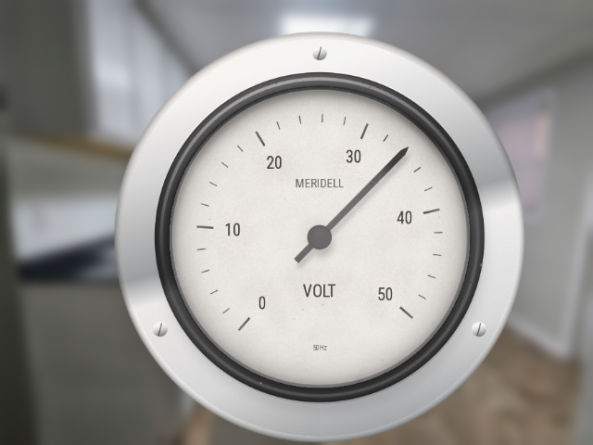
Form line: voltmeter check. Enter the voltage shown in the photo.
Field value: 34 V
